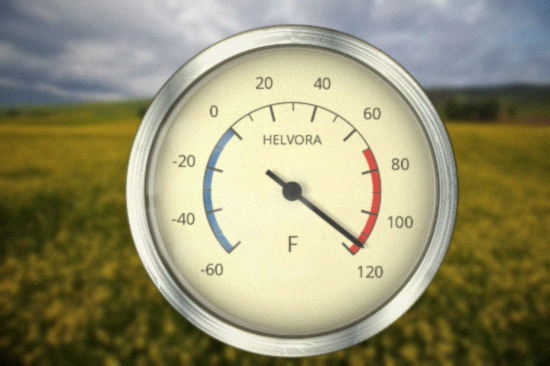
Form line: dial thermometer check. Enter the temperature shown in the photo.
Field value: 115 °F
